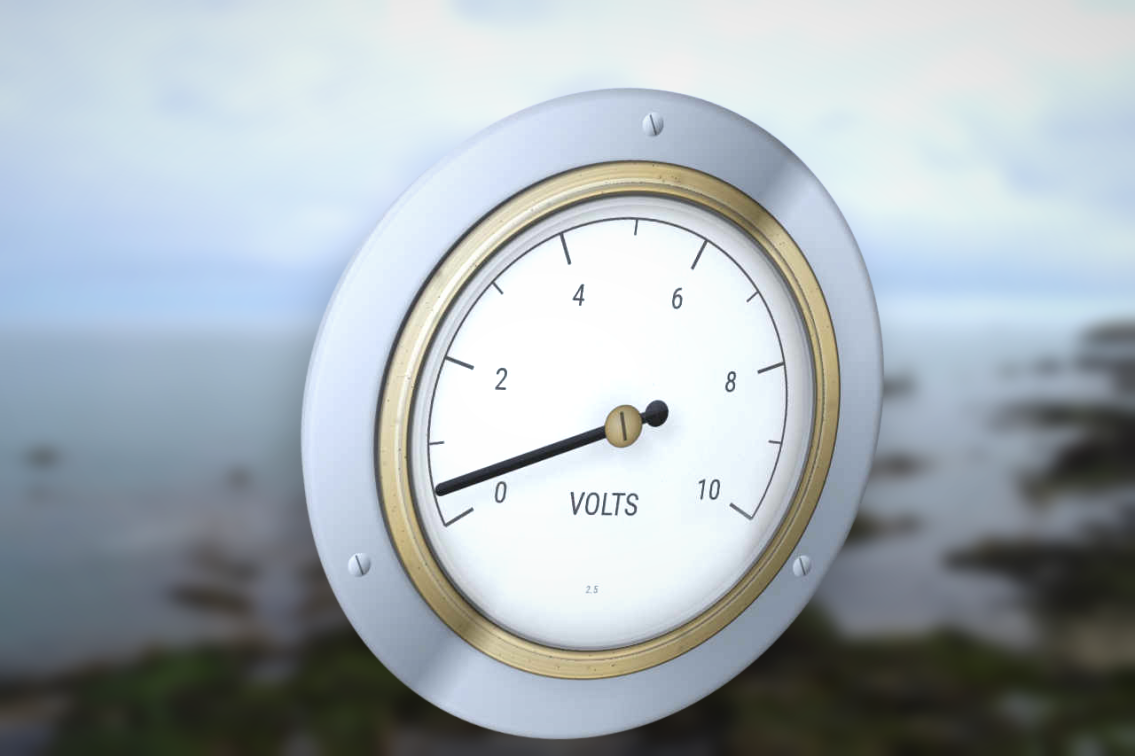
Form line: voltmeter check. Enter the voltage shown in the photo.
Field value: 0.5 V
